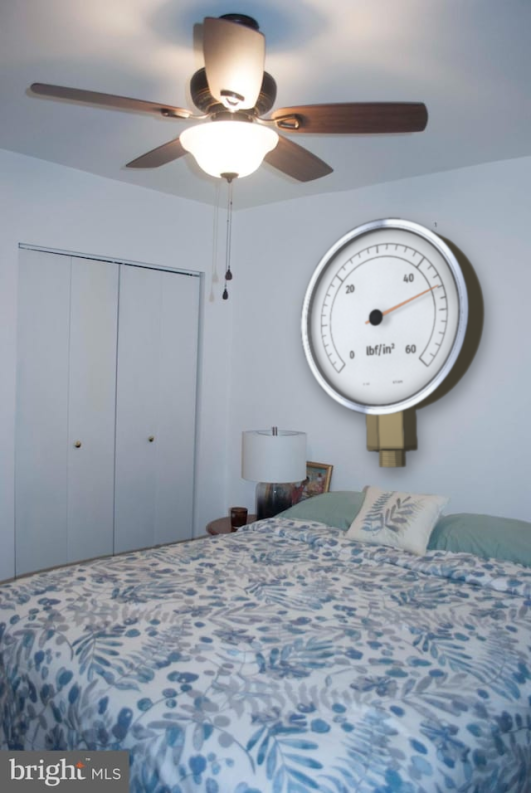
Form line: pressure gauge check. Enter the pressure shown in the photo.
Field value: 46 psi
